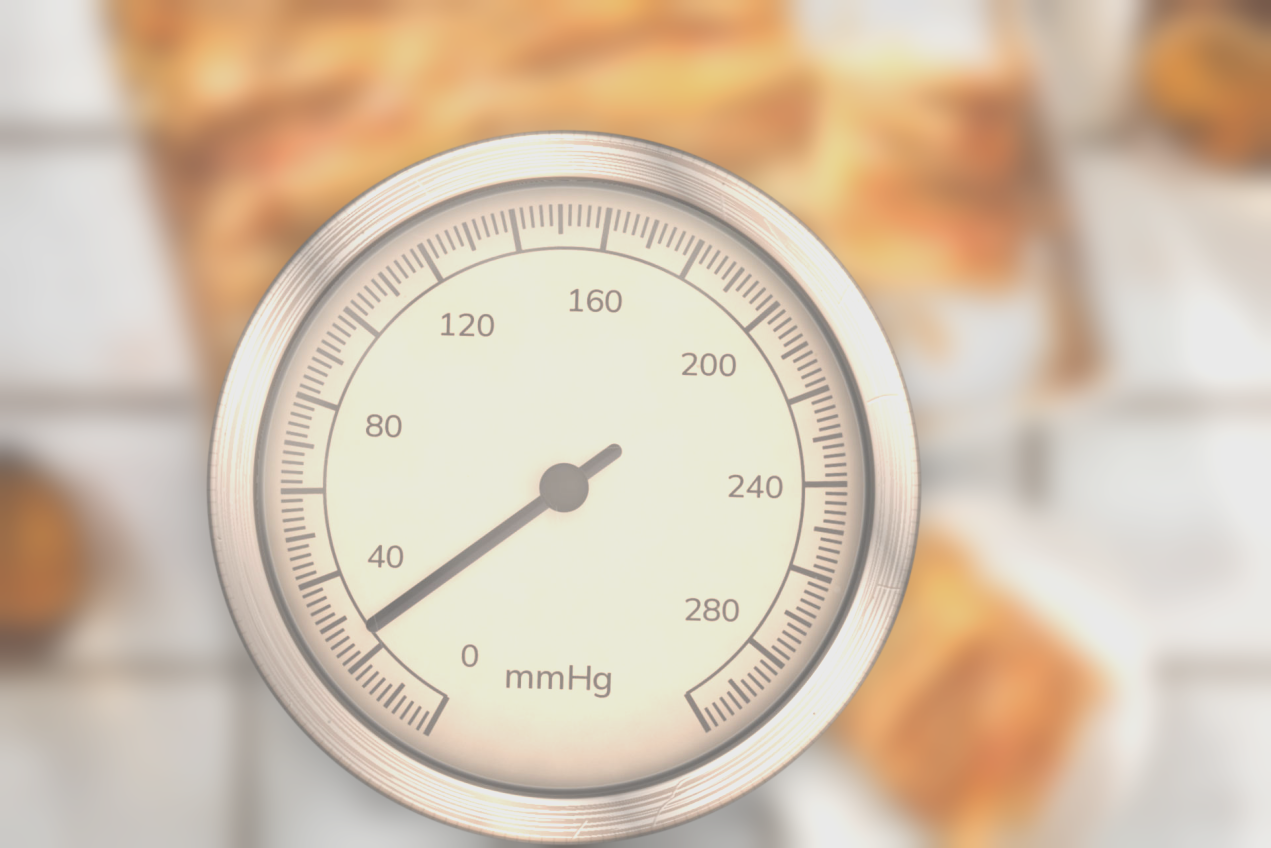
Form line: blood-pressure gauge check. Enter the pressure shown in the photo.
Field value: 25 mmHg
